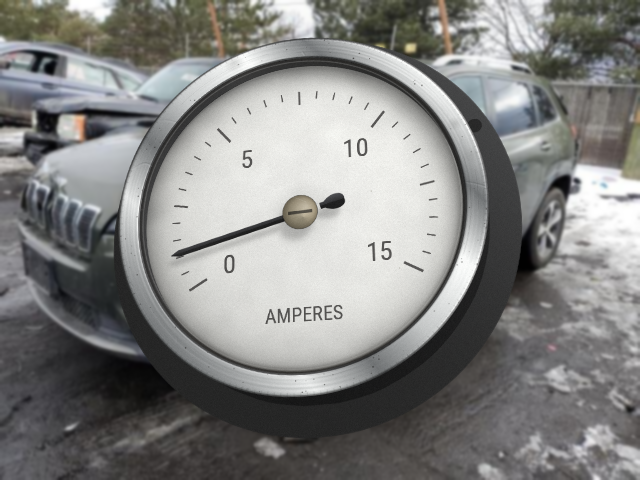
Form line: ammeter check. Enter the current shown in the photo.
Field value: 1 A
